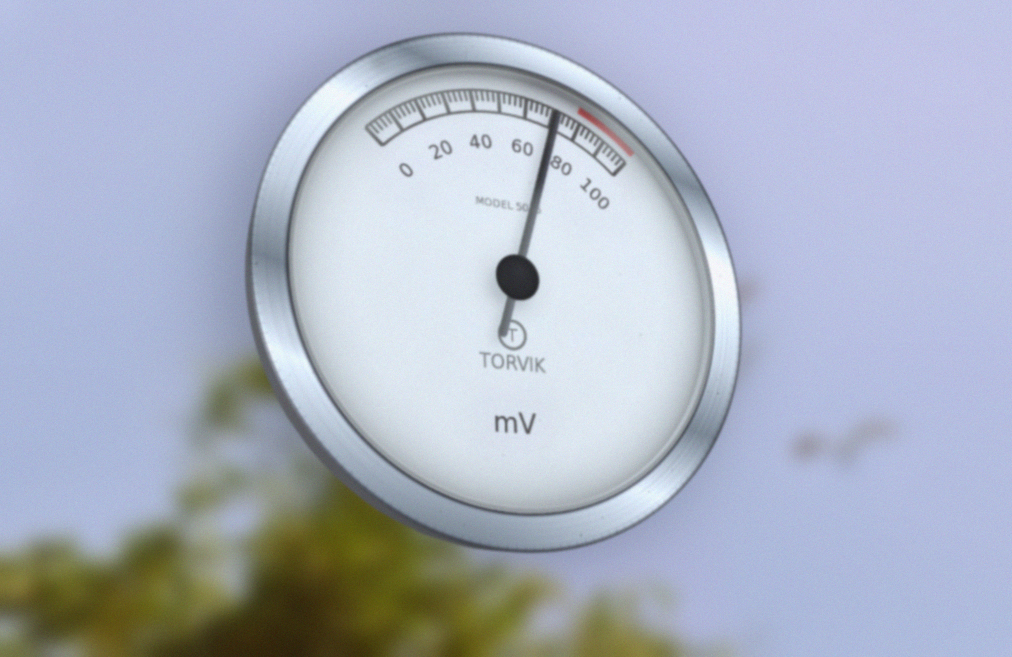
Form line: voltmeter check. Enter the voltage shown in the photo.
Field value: 70 mV
